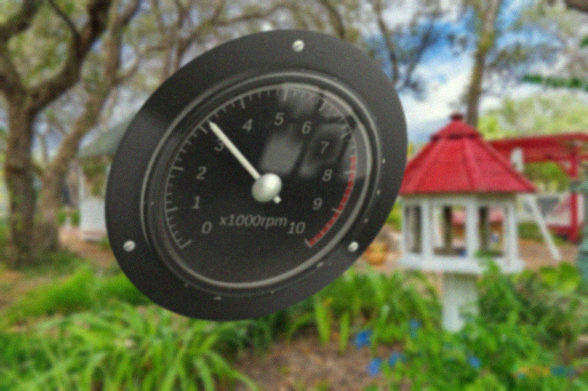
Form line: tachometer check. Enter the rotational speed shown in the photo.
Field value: 3200 rpm
